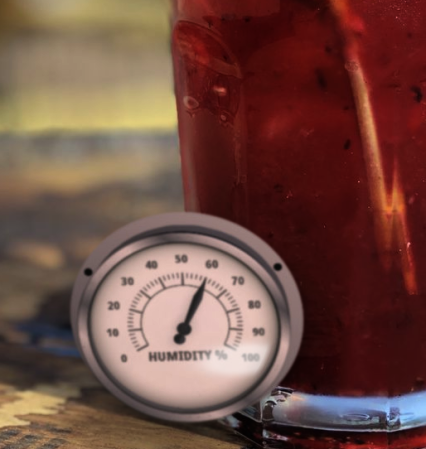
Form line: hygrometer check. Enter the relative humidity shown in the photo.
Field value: 60 %
